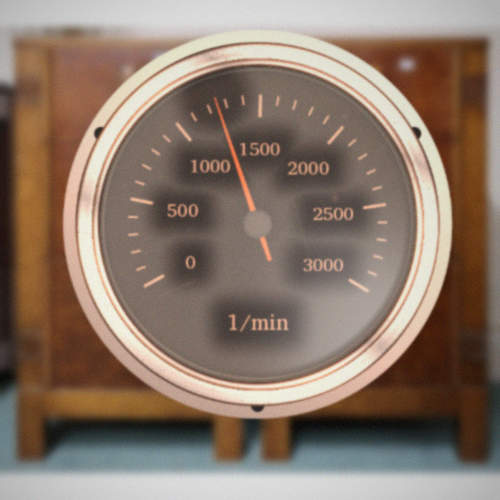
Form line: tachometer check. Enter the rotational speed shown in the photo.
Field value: 1250 rpm
